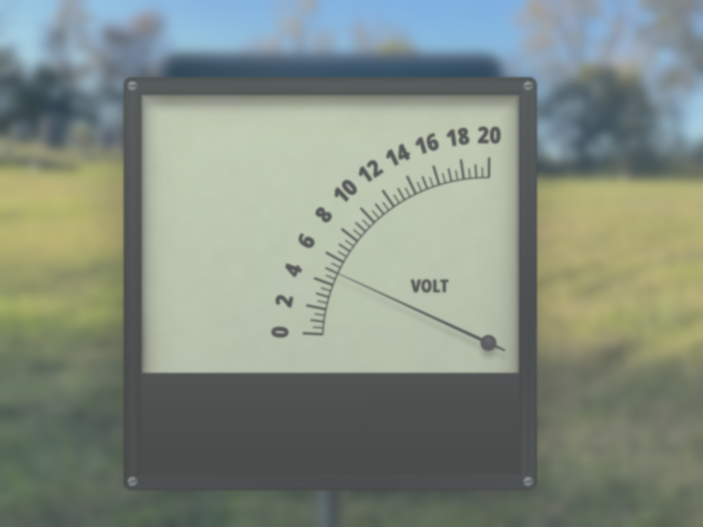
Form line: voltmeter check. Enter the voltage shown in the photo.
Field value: 5 V
